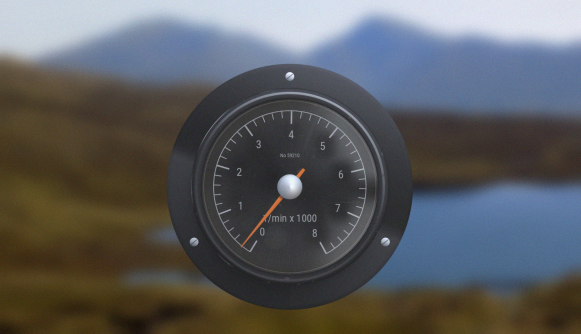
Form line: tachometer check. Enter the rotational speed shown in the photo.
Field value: 200 rpm
